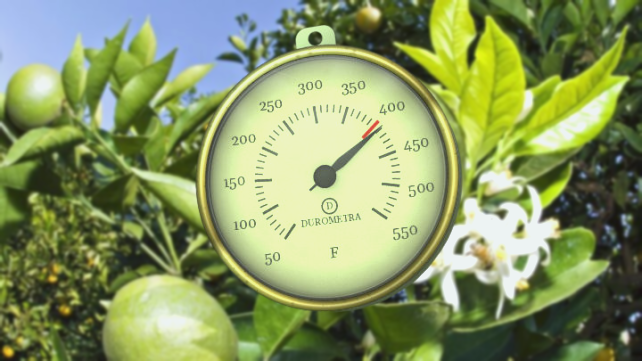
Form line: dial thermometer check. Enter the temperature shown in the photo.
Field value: 410 °F
